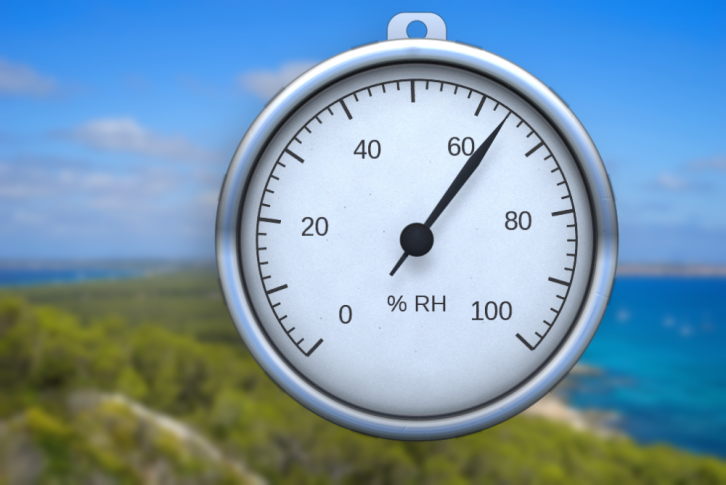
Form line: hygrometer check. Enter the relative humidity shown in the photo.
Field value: 64 %
